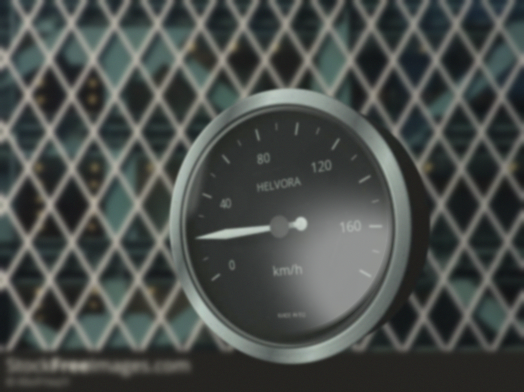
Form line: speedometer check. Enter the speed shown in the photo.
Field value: 20 km/h
